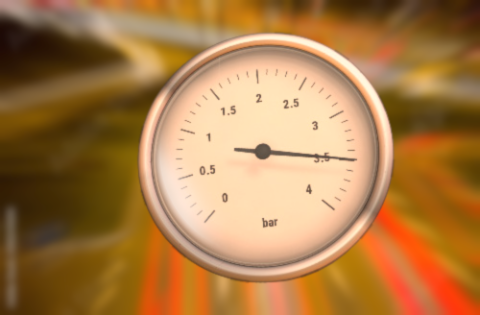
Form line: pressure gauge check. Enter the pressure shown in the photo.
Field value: 3.5 bar
